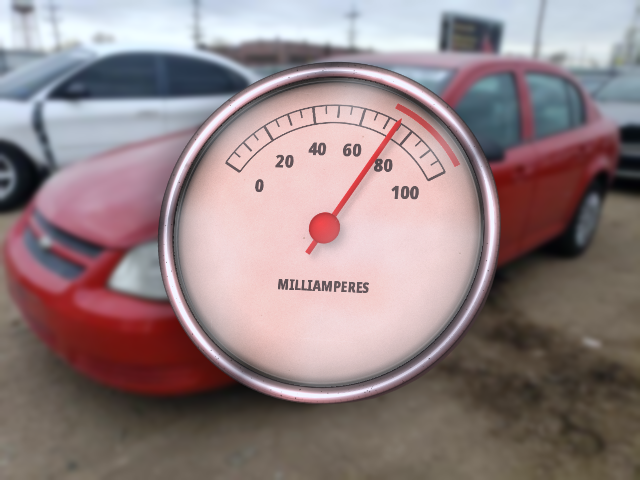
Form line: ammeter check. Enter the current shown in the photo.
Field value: 75 mA
